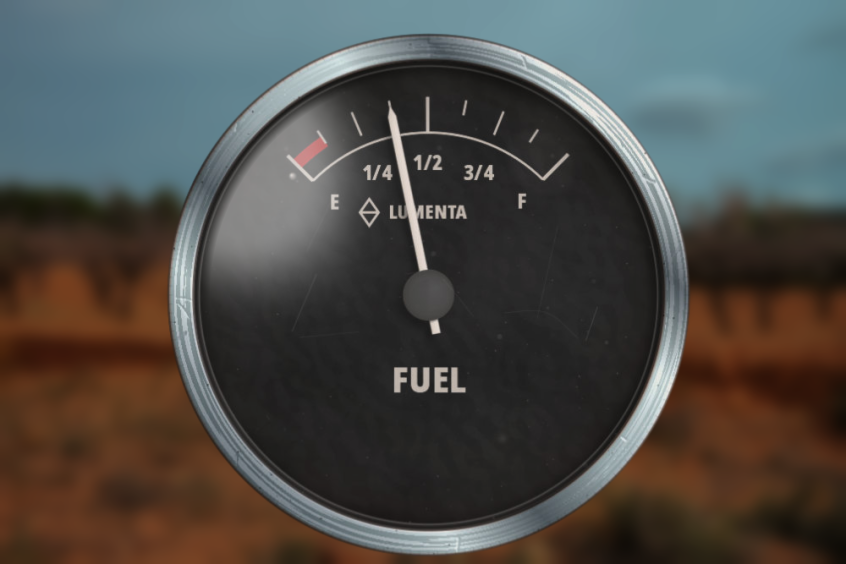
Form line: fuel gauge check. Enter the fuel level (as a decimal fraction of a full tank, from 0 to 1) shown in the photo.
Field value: 0.375
